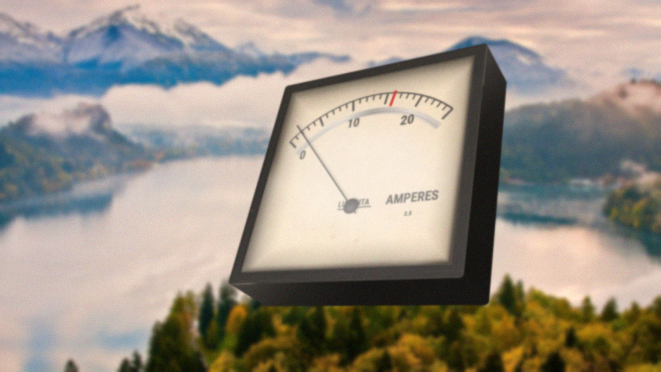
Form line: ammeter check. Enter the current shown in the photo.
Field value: 2 A
